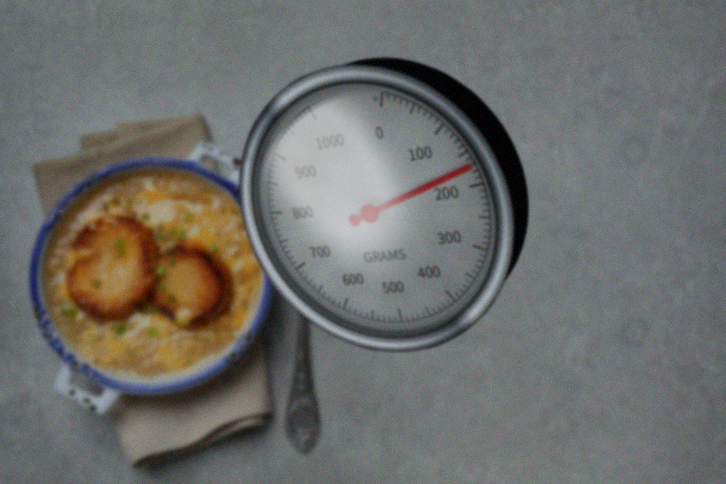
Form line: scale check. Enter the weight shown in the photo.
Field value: 170 g
